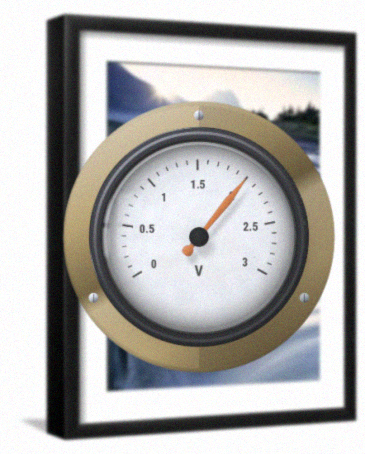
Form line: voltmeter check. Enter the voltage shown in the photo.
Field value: 2 V
